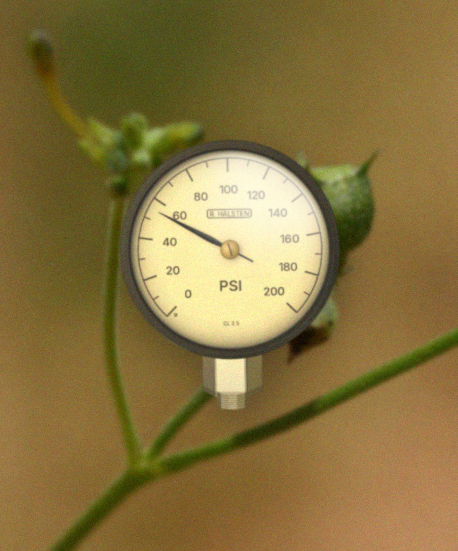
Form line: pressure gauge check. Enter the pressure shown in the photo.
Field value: 55 psi
